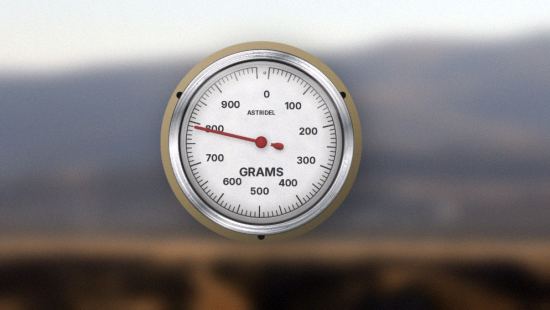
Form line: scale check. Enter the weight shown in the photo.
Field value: 790 g
